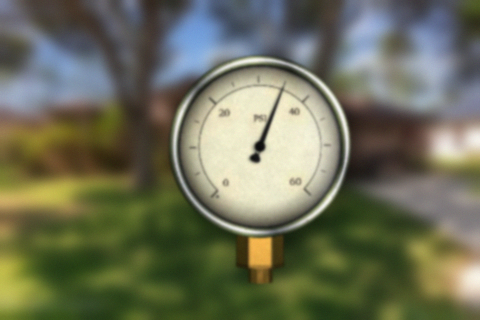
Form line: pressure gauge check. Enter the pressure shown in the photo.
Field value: 35 psi
